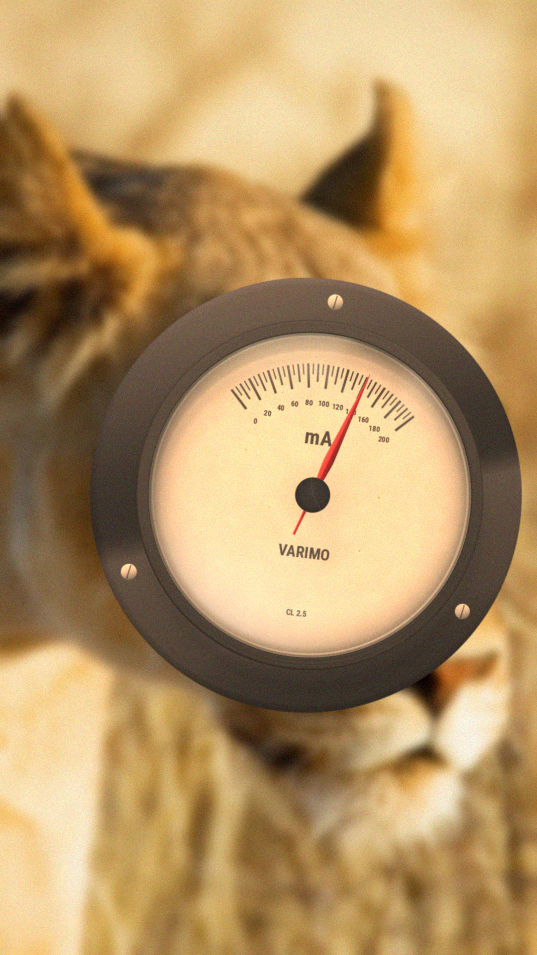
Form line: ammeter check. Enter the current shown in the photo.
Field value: 140 mA
